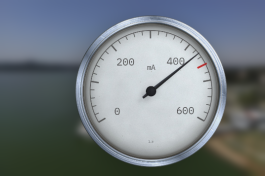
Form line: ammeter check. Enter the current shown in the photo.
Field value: 430 mA
